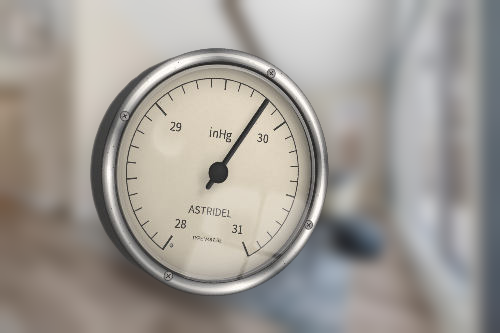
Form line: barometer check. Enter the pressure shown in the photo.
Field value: 29.8 inHg
